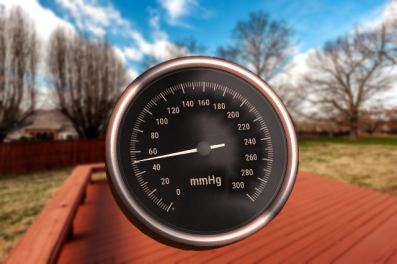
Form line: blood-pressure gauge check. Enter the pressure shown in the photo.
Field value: 50 mmHg
